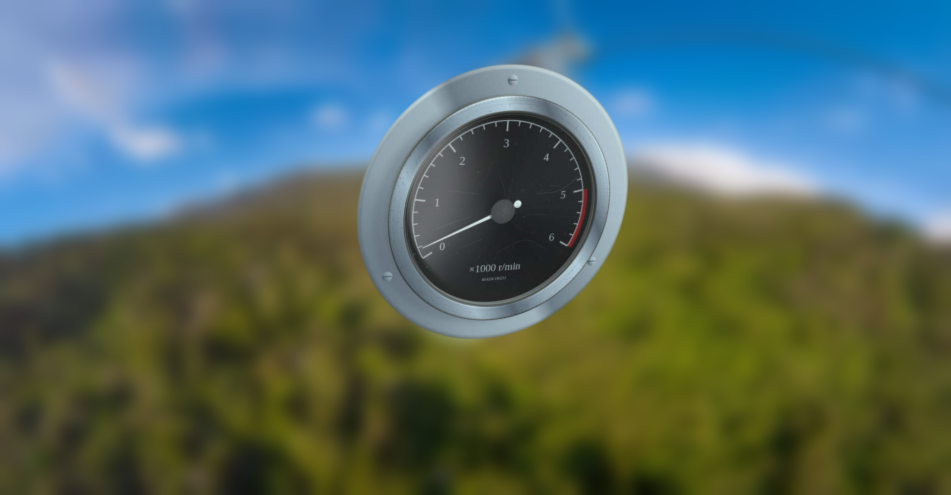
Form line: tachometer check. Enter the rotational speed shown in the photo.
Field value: 200 rpm
